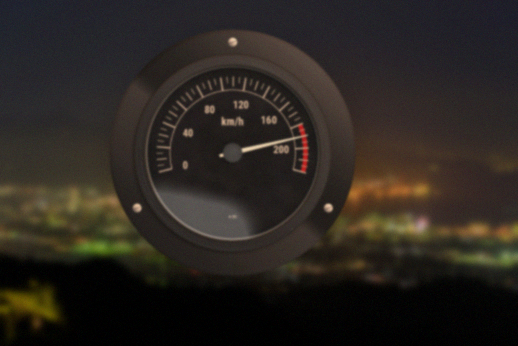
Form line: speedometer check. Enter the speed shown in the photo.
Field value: 190 km/h
